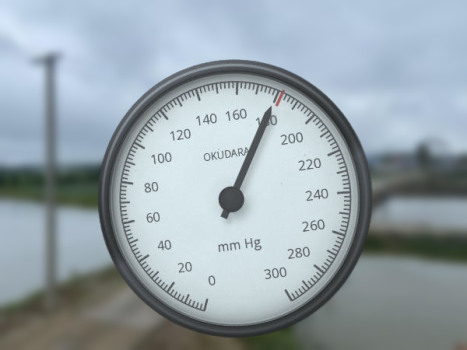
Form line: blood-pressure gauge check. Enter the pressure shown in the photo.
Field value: 180 mmHg
